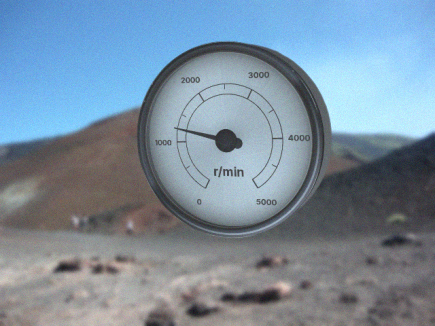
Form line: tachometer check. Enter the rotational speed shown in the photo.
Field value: 1250 rpm
